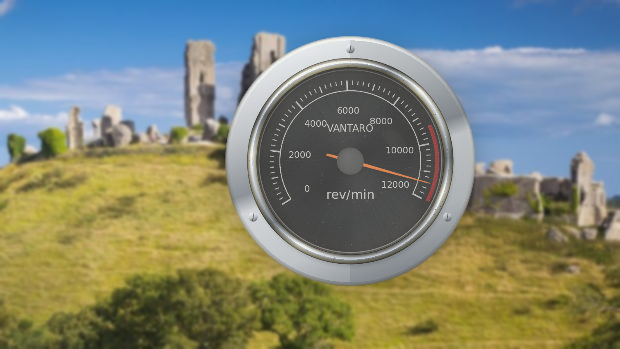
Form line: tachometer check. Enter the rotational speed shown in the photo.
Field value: 11400 rpm
